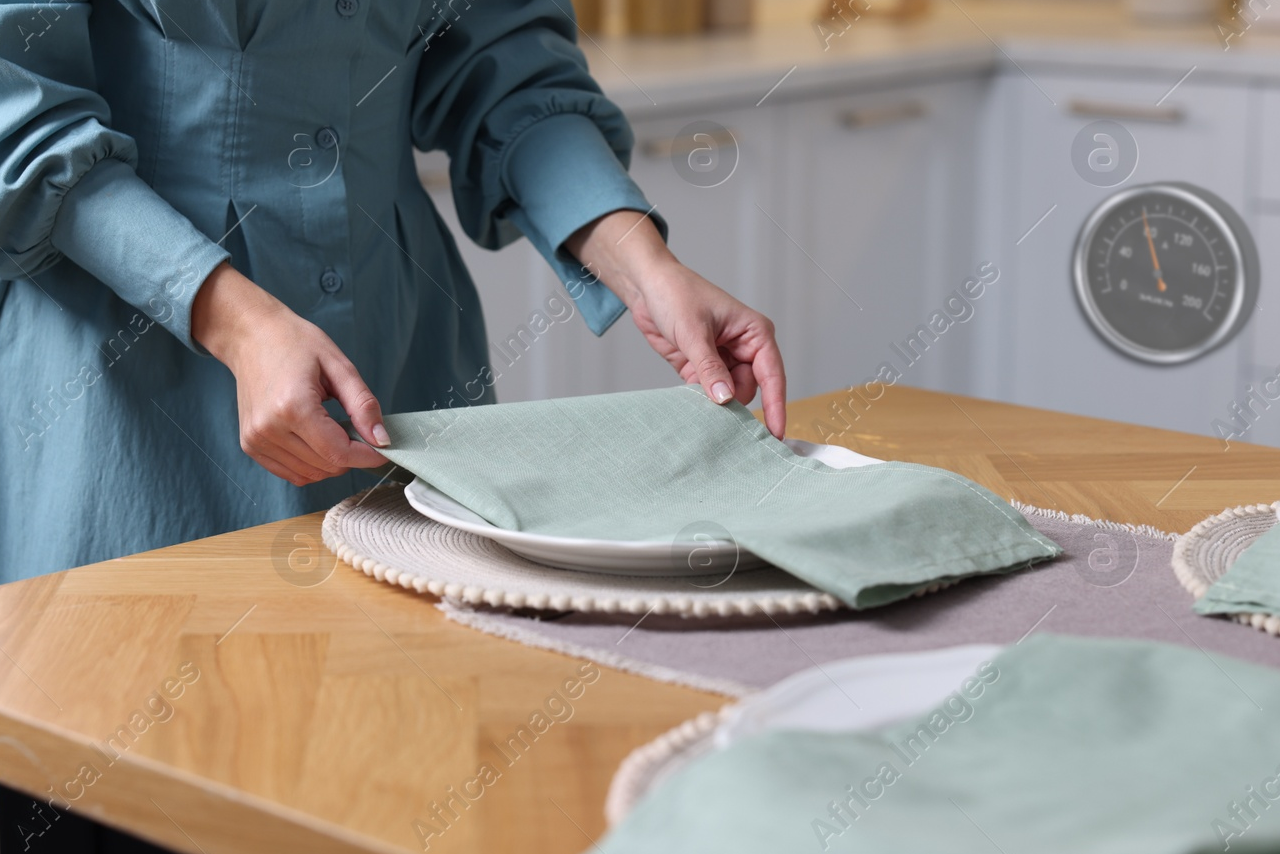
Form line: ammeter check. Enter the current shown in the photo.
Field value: 80 A
